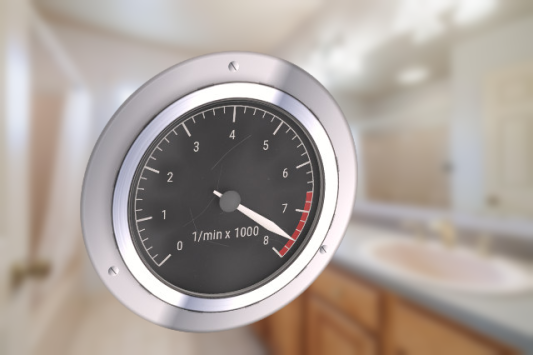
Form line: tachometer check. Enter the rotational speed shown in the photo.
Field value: 7600 rpm
